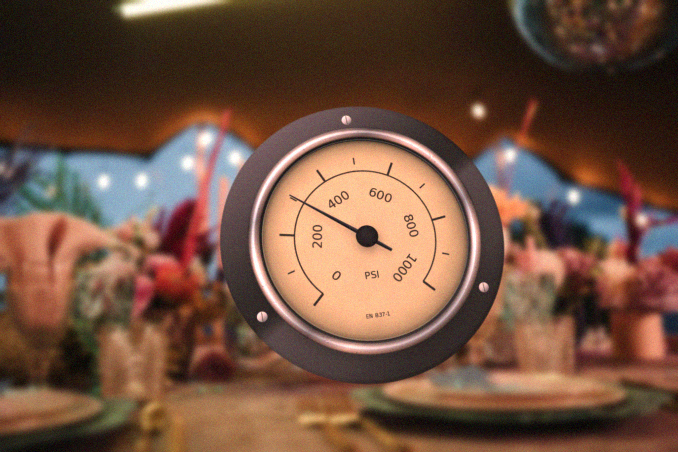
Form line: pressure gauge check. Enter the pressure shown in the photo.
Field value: 300 psi
